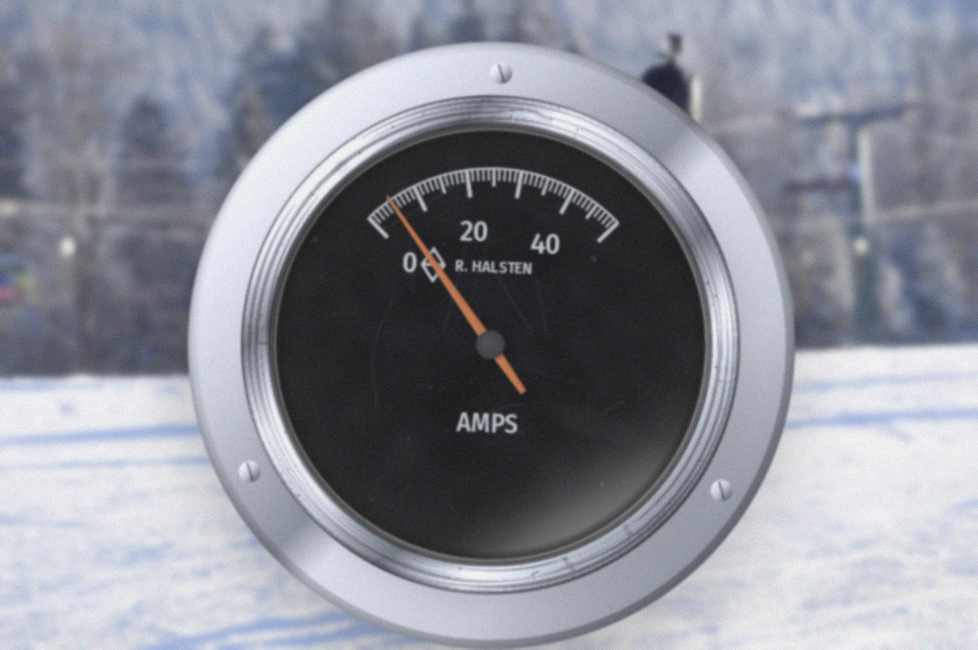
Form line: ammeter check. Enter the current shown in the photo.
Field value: 5 A
